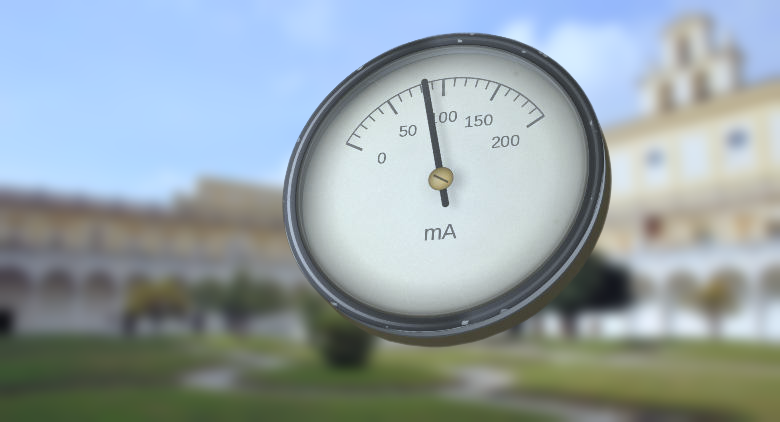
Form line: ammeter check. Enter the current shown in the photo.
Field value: 85 mA
